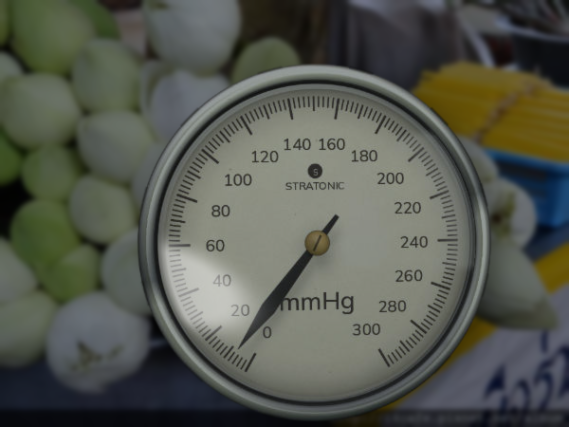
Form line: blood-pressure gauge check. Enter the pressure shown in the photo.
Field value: 8 mmHg
